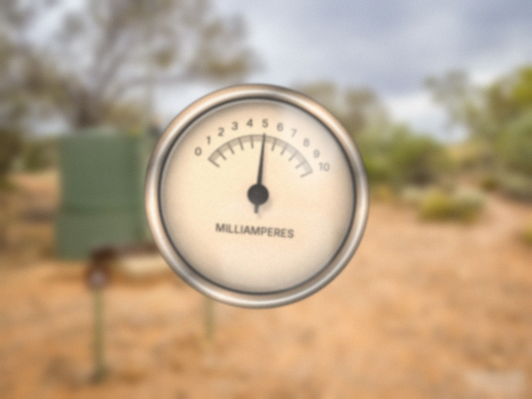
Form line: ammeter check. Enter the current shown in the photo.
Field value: 5 mA
